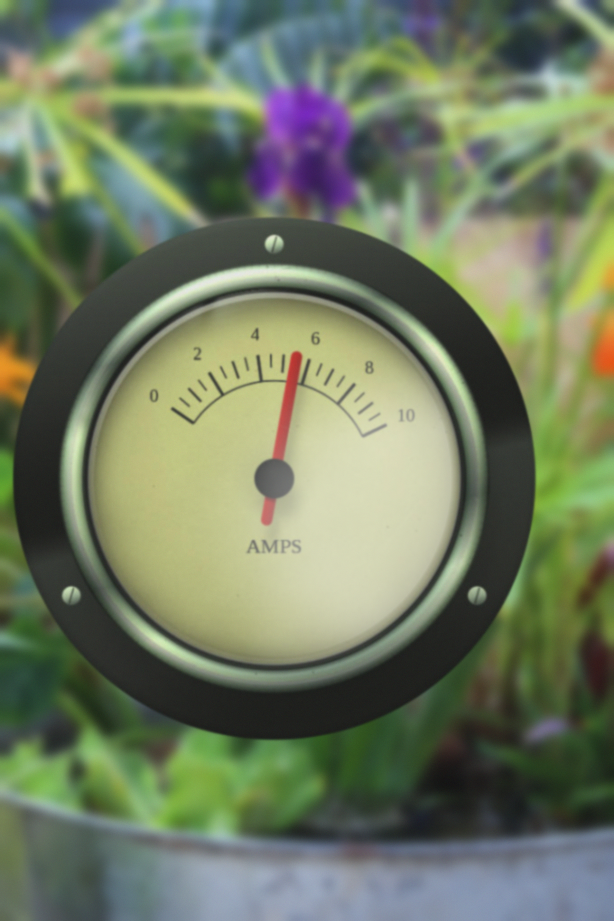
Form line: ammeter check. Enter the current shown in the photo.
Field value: 5.5 A
